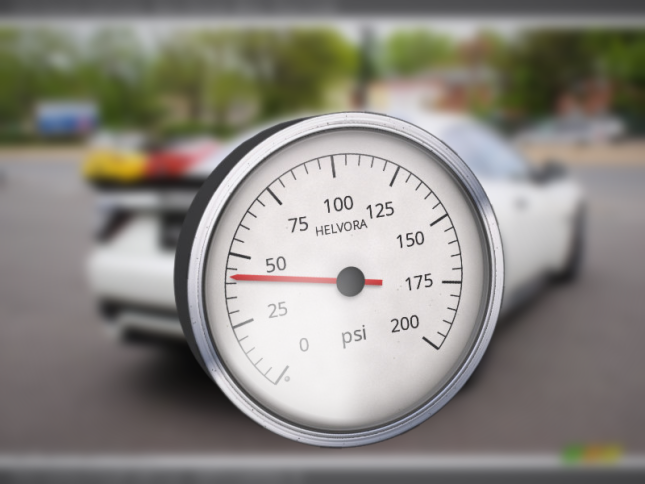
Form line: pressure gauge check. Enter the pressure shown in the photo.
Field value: 42.5 psi
